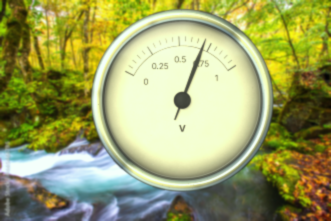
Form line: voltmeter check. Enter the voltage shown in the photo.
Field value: 0.7 V
